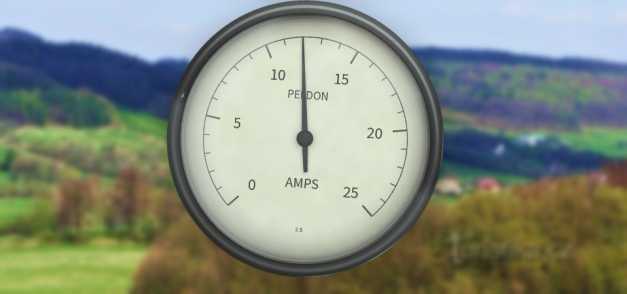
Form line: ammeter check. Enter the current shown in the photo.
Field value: 12 A
